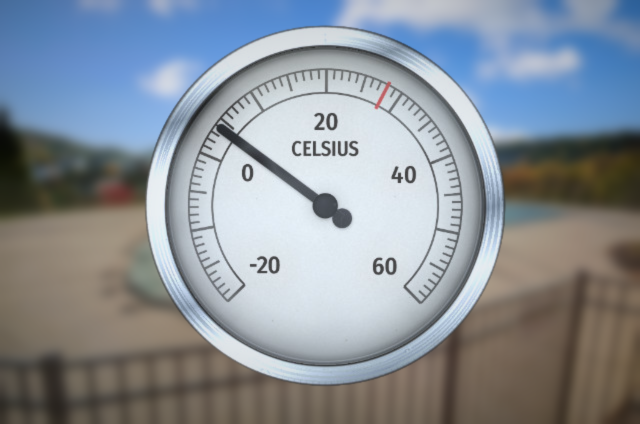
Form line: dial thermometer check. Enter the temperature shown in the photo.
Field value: 4 °C
